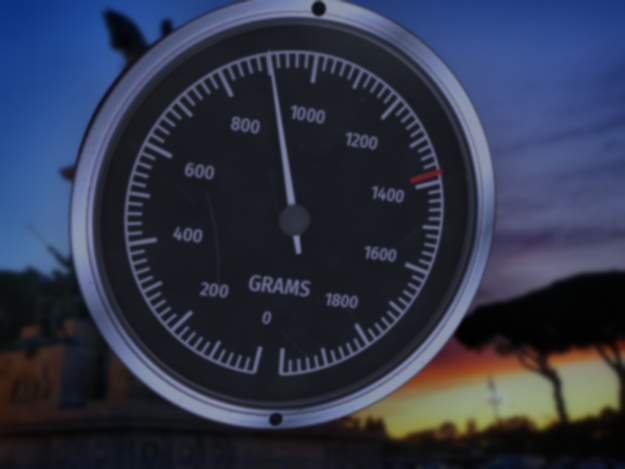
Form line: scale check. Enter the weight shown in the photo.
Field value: 900 g
